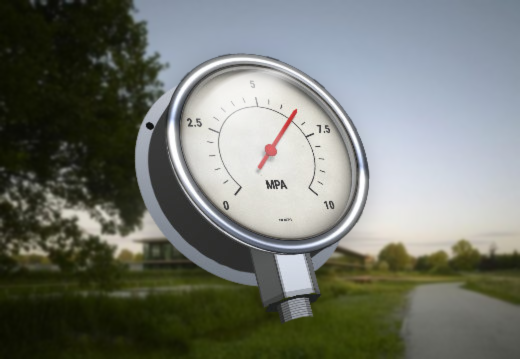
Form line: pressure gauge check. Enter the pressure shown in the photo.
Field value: 6.5 MPa
